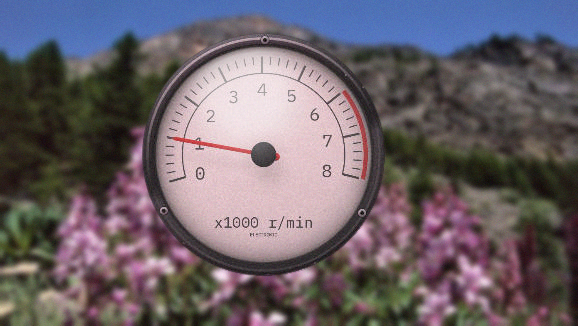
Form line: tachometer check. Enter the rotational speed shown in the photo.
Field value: 1000 rpm
